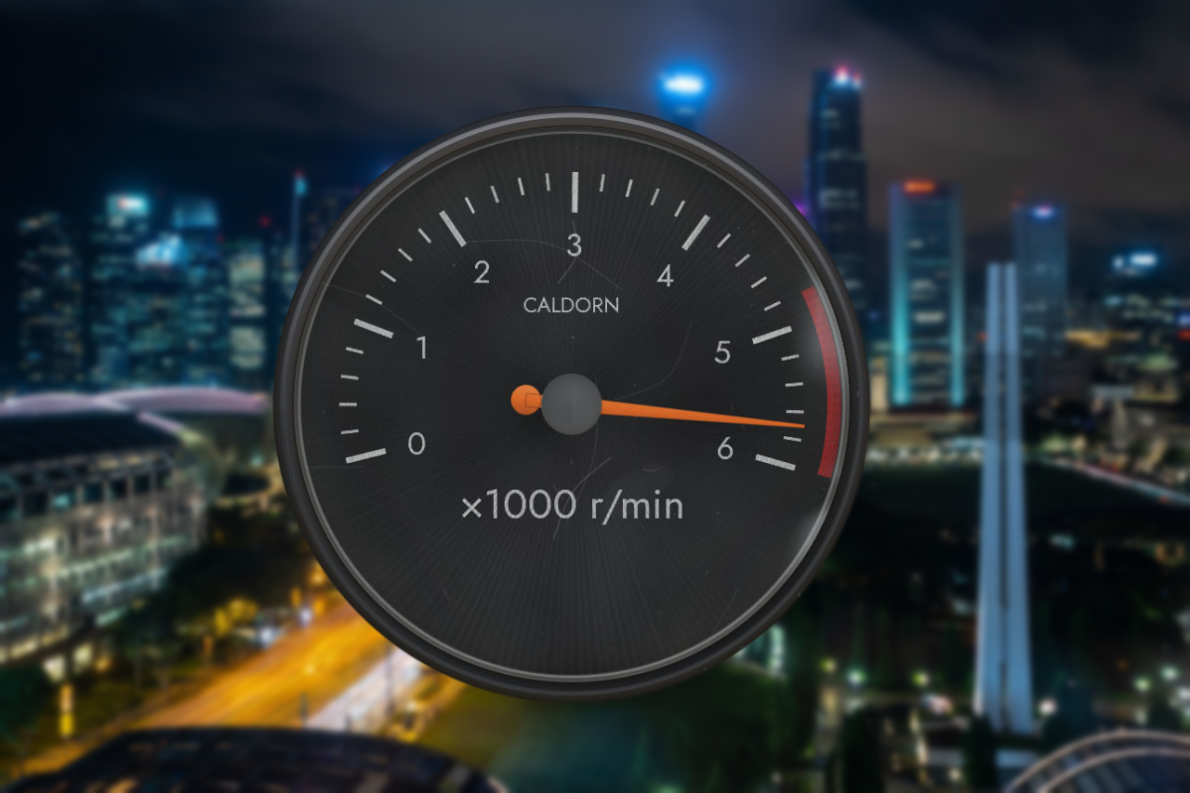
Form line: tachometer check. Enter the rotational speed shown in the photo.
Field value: 5700 rpm
